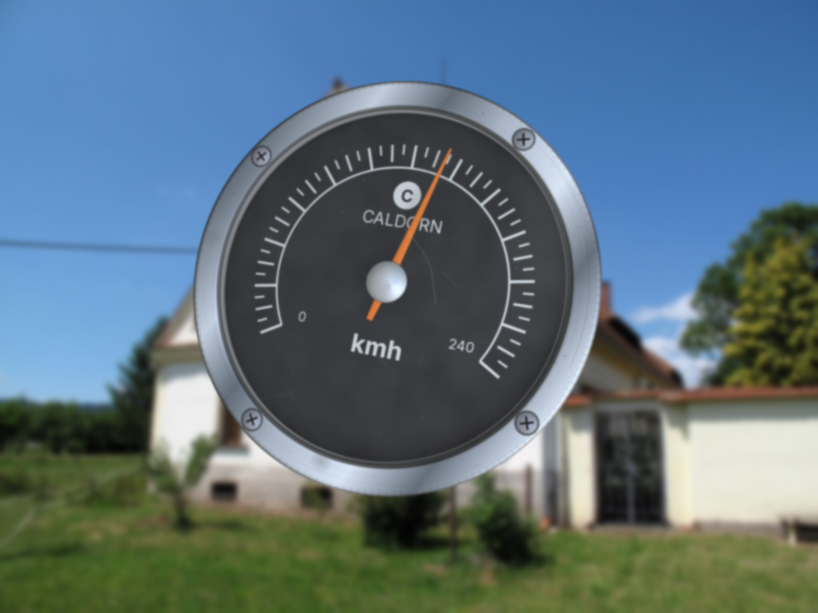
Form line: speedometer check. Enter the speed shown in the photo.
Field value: 135 km/h
